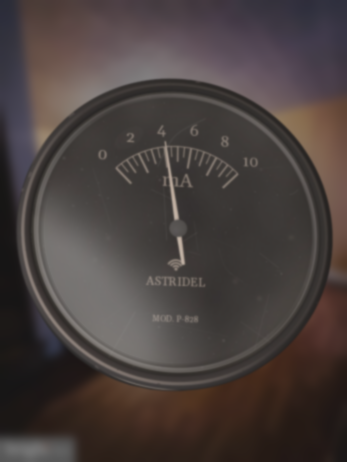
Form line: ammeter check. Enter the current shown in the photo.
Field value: 4 mA
